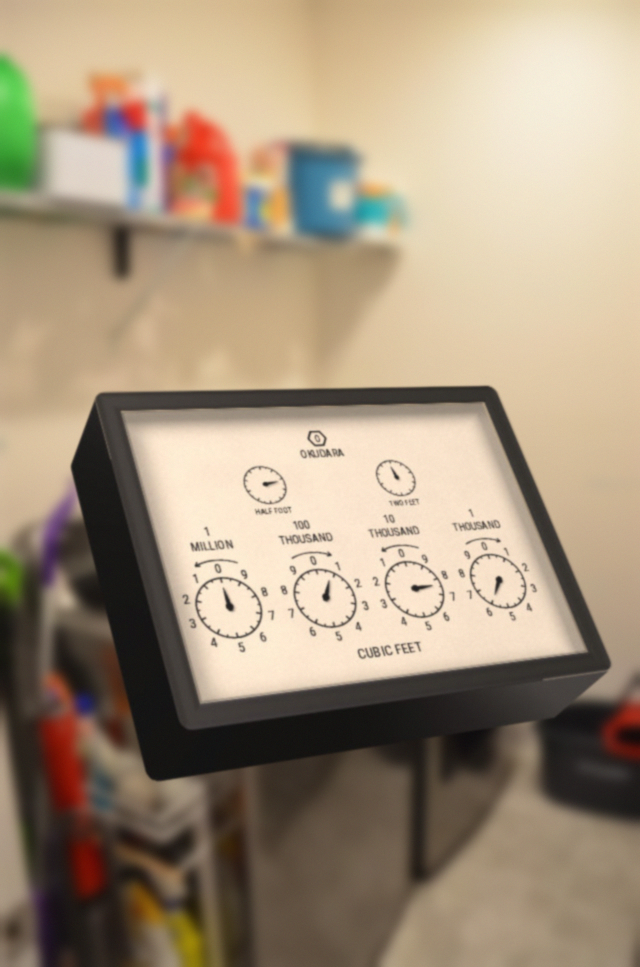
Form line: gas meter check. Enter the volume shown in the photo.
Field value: 7600 ft³
